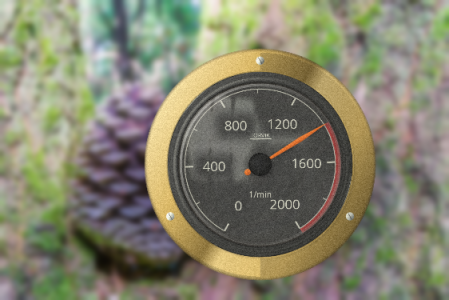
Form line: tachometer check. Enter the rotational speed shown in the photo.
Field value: 1400 rpm
